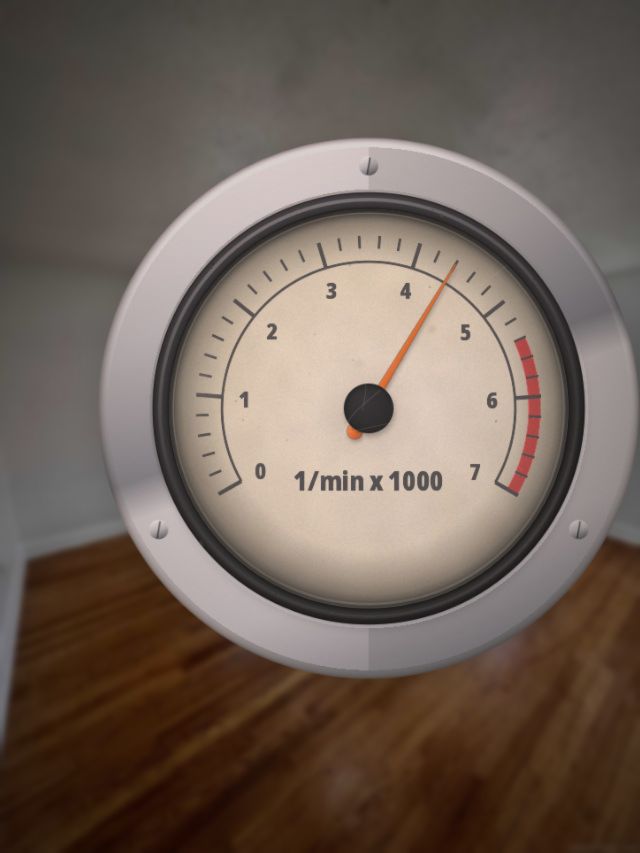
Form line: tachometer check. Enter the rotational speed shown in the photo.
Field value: 4400 rpm
